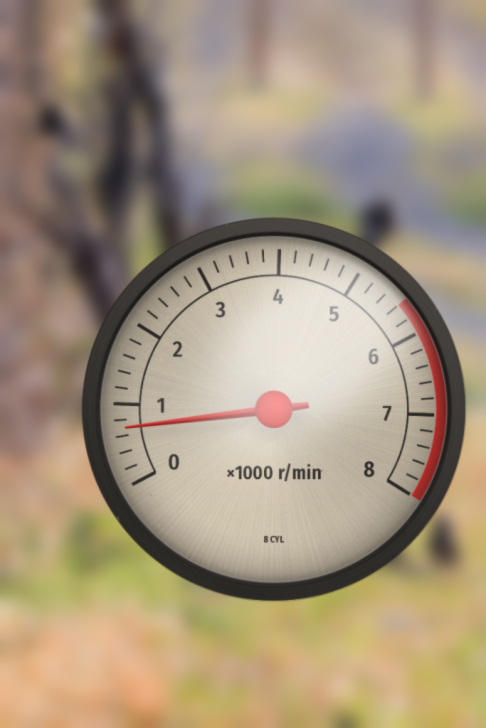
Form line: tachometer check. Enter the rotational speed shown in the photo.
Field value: 700 rpm
